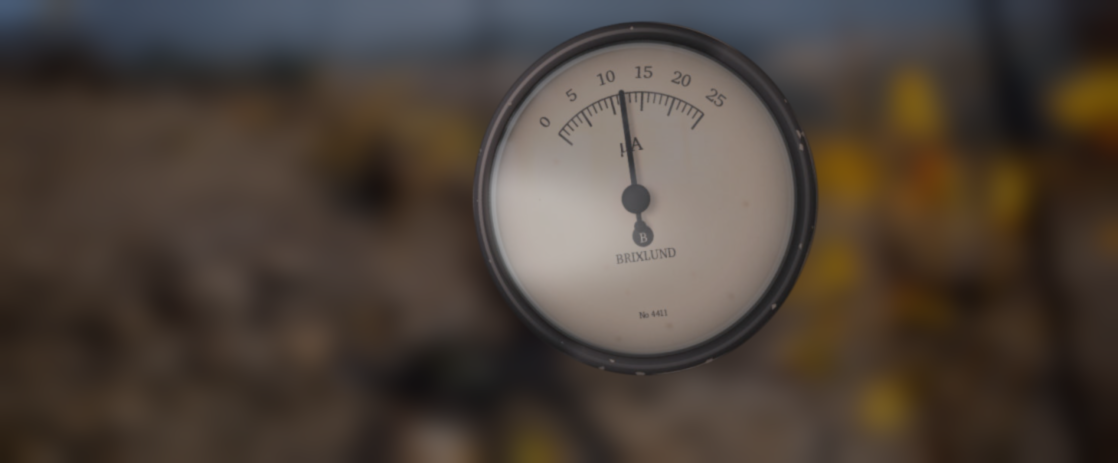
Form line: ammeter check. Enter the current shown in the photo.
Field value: 12 µA
